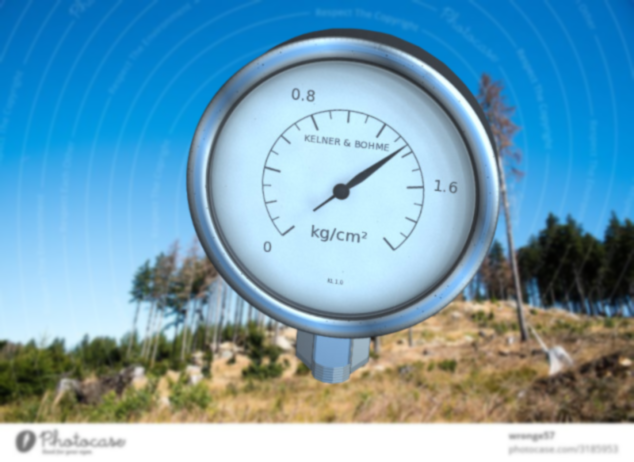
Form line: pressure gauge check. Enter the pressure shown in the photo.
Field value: 1.35 kg/cm²
